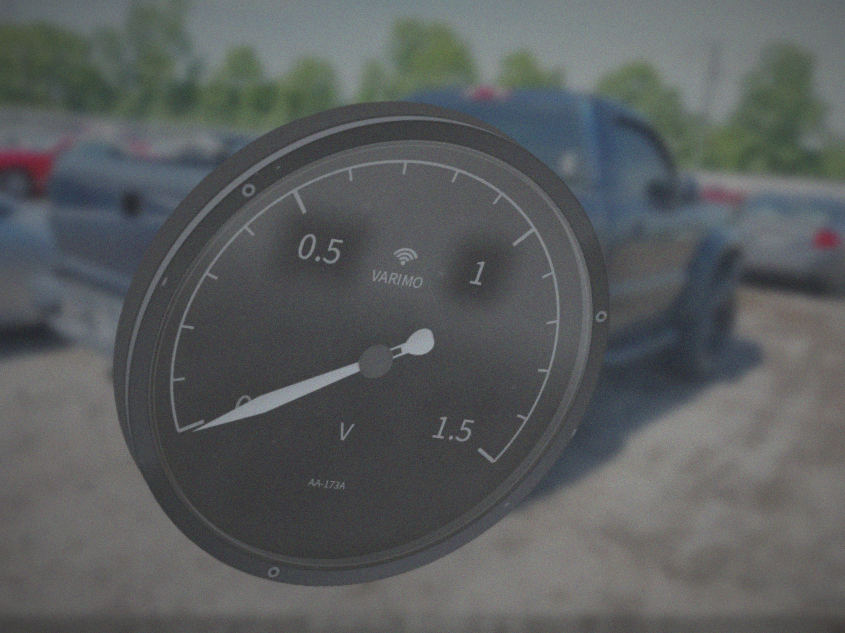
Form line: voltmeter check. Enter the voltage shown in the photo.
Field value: 0 V
